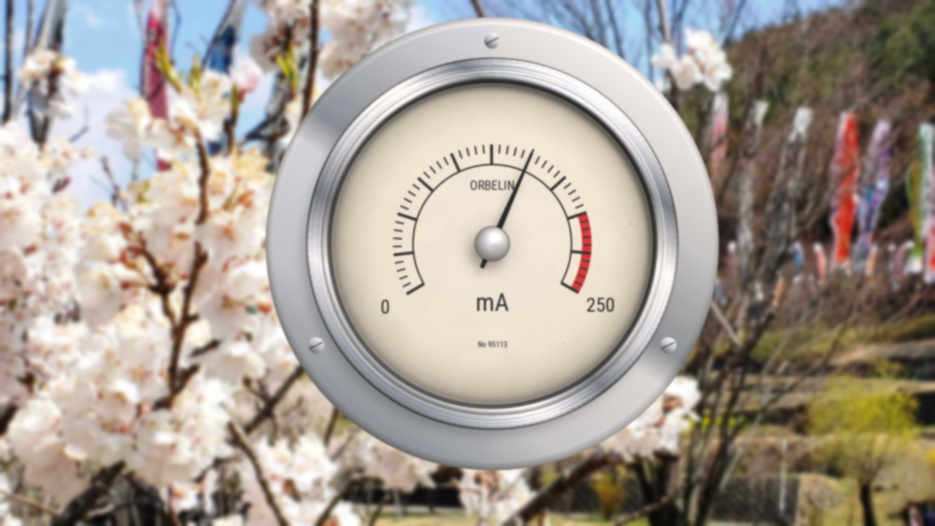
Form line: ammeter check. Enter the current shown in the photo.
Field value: 150 mA
